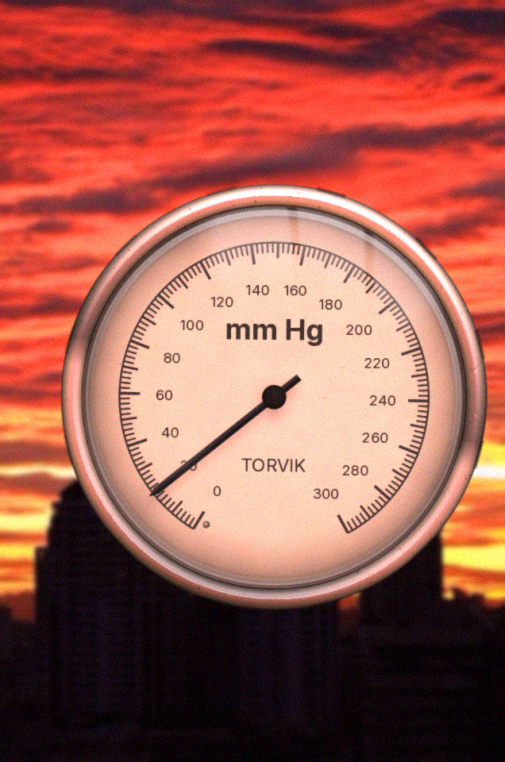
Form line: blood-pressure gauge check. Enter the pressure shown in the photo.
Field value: 20 mmHg
